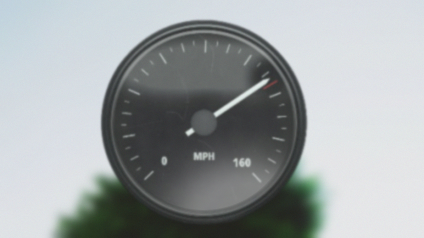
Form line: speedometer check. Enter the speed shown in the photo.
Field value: 112.5 mph
